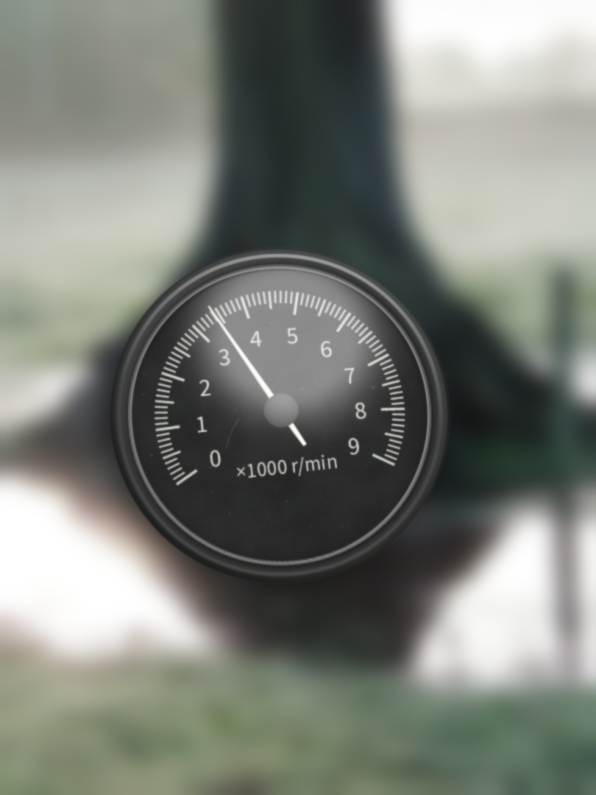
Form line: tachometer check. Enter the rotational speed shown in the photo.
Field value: 3400 rpm
